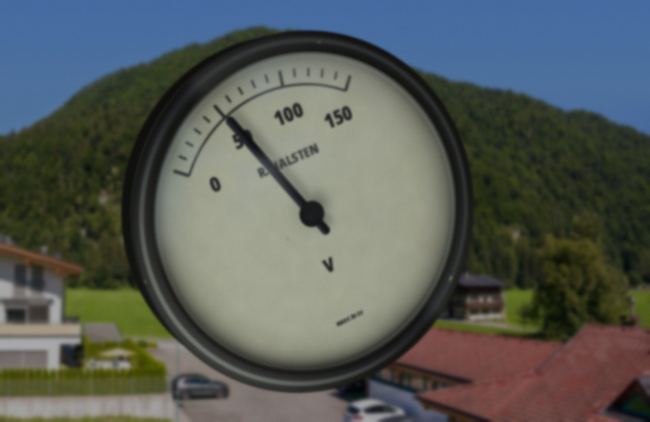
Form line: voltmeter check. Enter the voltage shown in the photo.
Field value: 50 V
